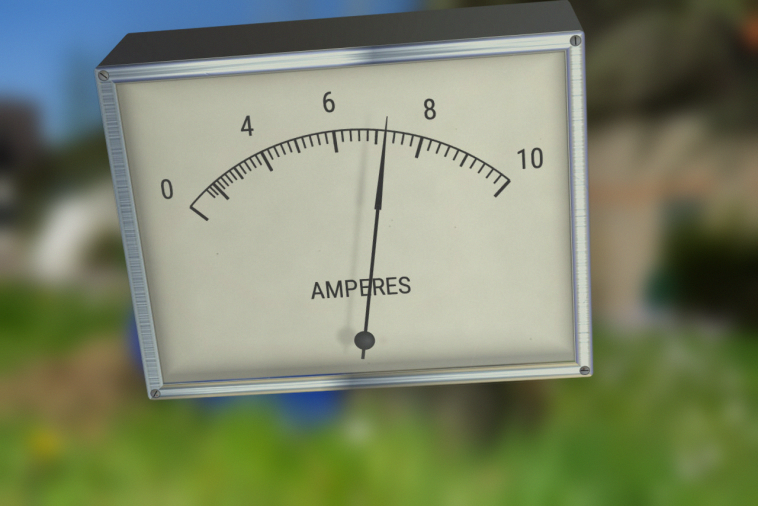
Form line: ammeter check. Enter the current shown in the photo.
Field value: 7.2 A
